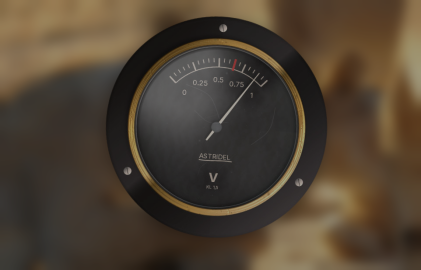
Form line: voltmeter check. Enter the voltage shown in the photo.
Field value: 0.9 V
